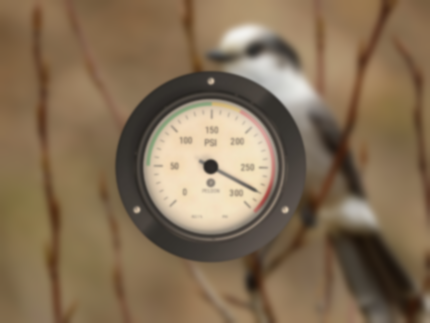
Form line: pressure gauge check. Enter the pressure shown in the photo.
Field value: 280 psi
